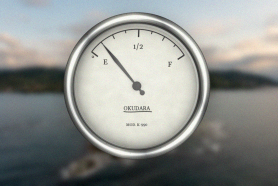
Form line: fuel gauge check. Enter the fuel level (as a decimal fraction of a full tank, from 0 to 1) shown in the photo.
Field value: 0.125
